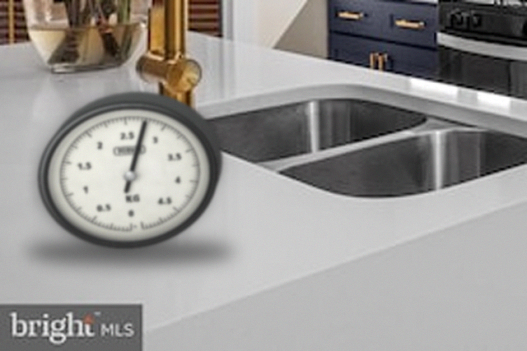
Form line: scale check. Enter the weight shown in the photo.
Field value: 2.75 kg
